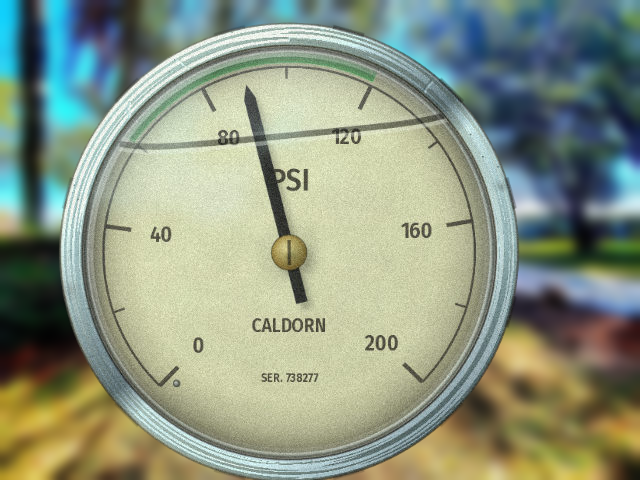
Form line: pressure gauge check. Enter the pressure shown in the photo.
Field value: 90 psi
